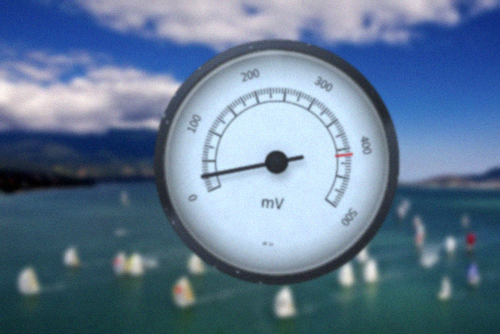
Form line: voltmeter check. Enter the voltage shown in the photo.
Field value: 25 mV
